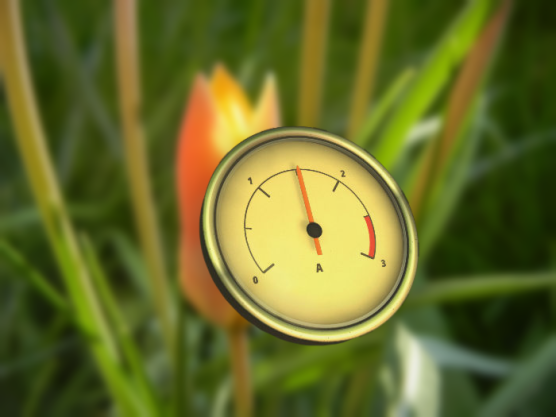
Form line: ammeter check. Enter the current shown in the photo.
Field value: 1.5 A
